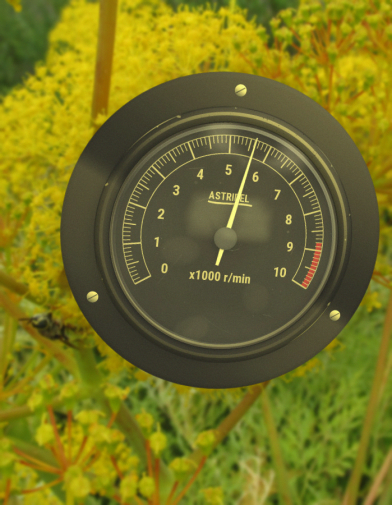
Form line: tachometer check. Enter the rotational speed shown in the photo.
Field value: 5600 rpm
